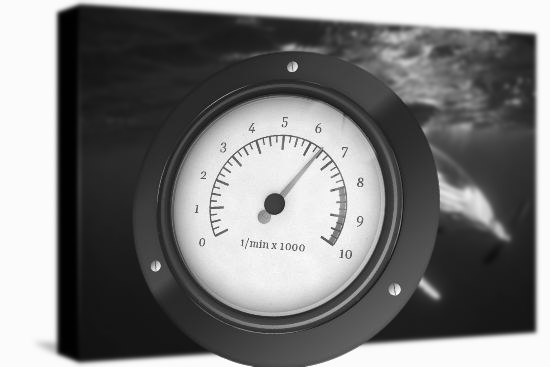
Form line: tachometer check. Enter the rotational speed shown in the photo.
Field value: 6500 rpm
